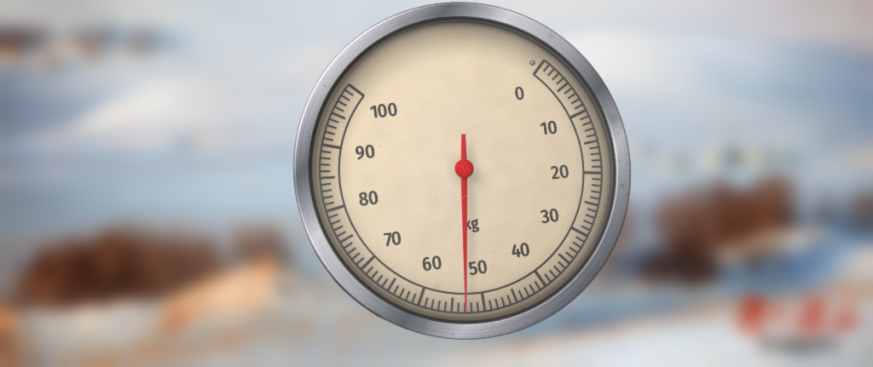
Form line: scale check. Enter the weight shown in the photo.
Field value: 53 kg
